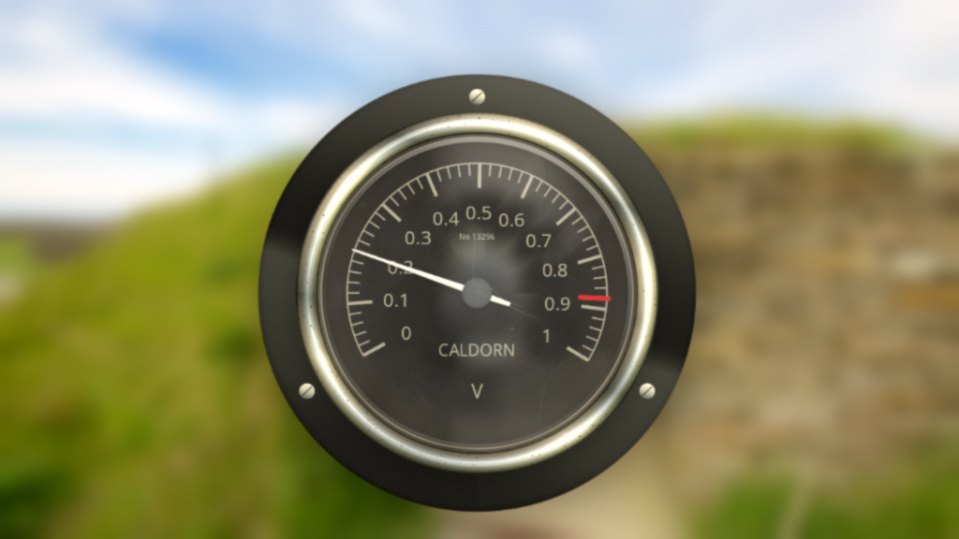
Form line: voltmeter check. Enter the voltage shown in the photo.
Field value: 0.2 V
